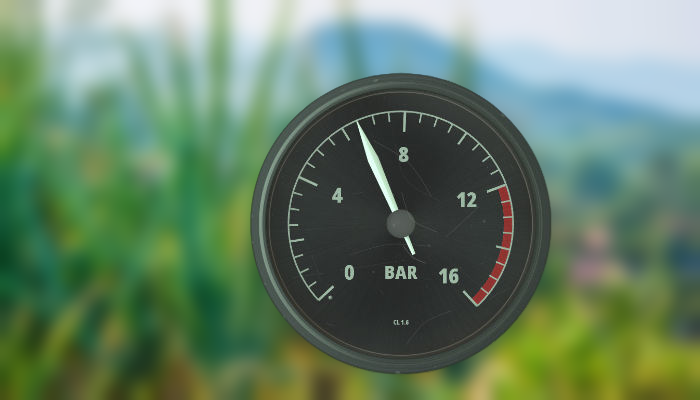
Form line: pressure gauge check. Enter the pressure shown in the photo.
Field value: 6.5 bar
